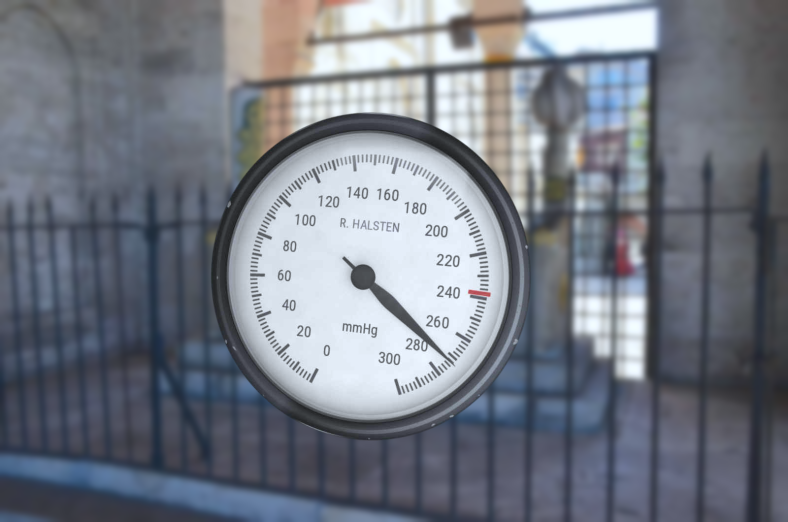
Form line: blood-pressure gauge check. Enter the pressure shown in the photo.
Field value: 272 mmHg
